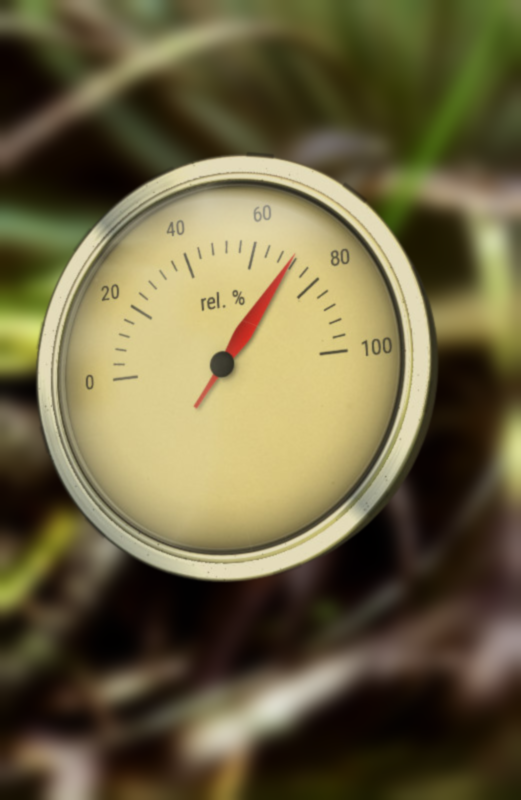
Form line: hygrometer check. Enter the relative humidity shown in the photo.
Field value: 72 %
